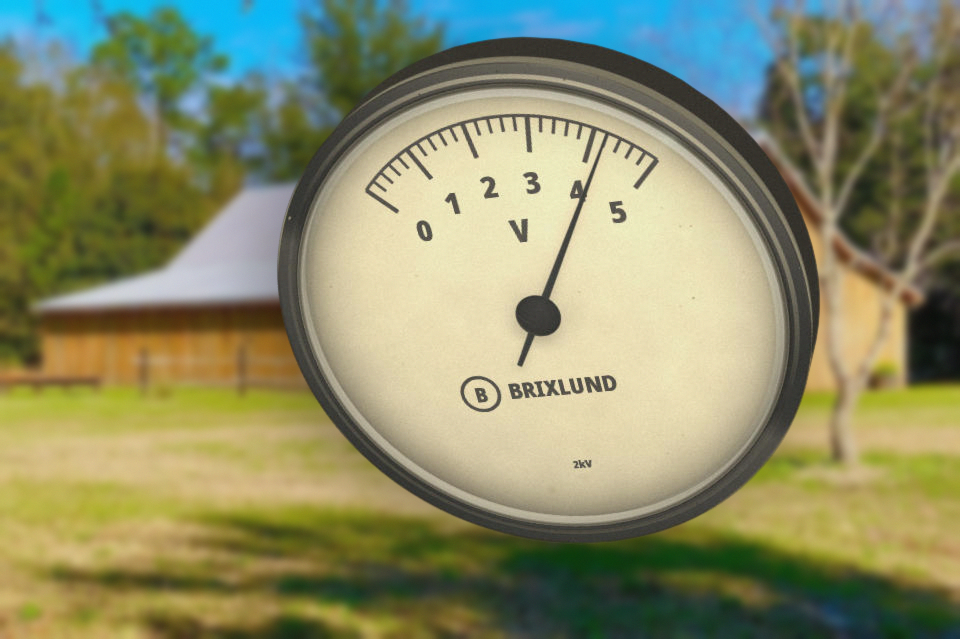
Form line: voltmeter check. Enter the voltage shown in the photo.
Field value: 4.2 V
